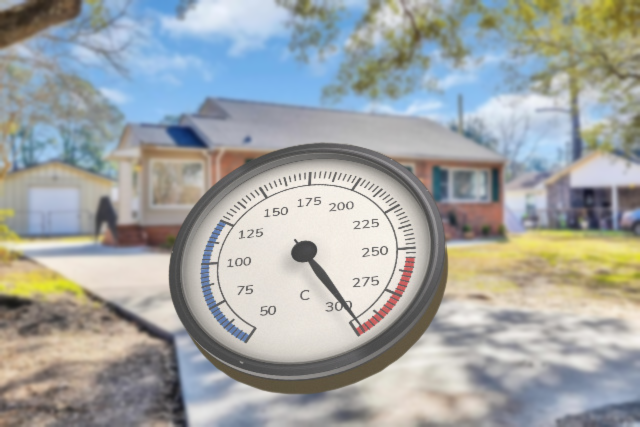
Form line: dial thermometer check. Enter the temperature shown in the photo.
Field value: 297.5 °C
